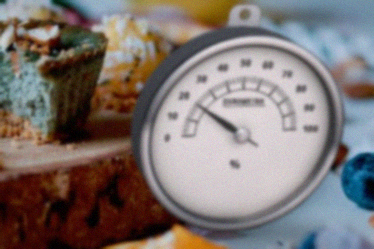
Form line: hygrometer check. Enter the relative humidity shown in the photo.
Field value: 20 %
